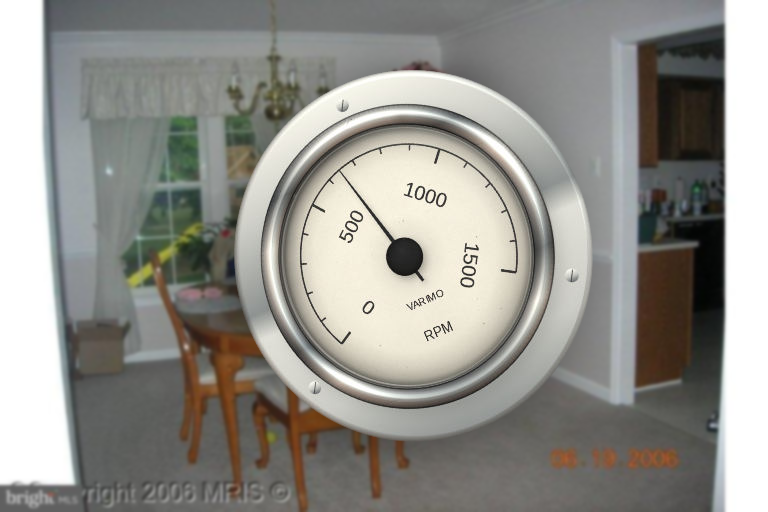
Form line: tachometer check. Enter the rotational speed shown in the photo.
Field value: 650 rpm
